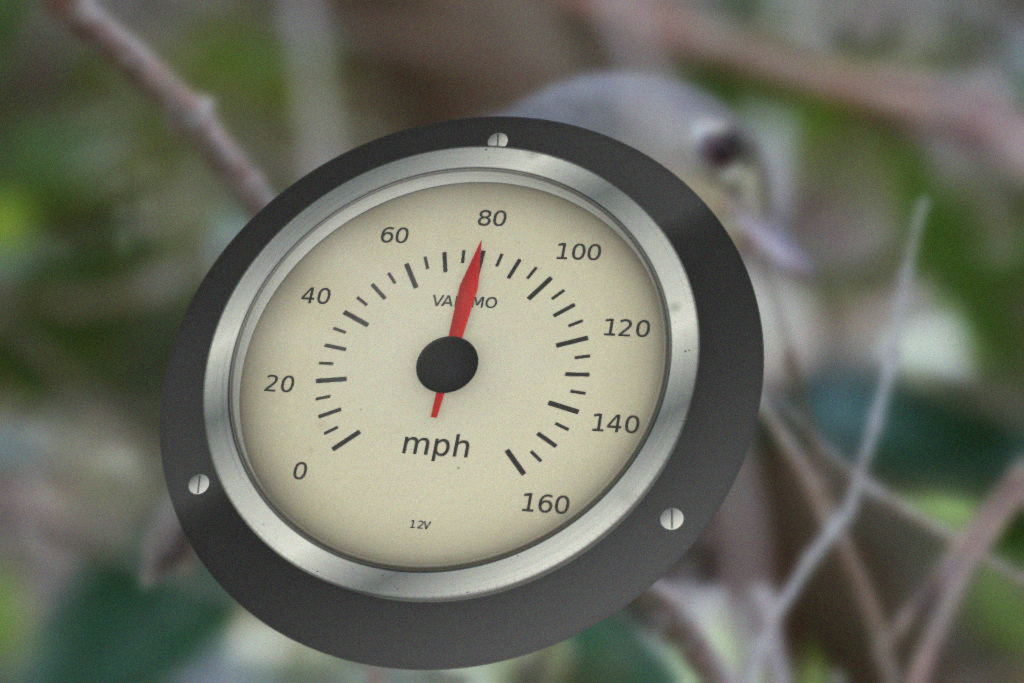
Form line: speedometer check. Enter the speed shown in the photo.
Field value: 80 mph
